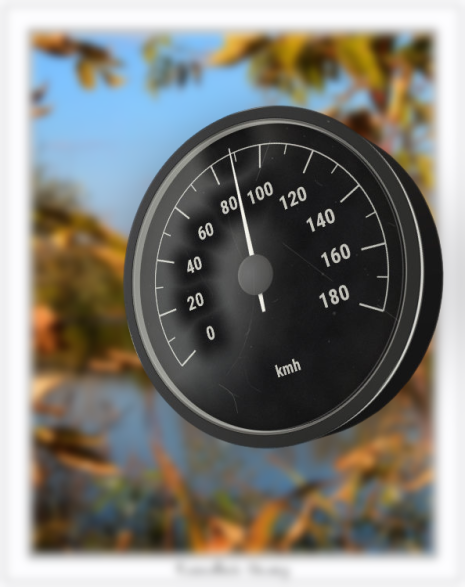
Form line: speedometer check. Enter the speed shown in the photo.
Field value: 90 km/h
